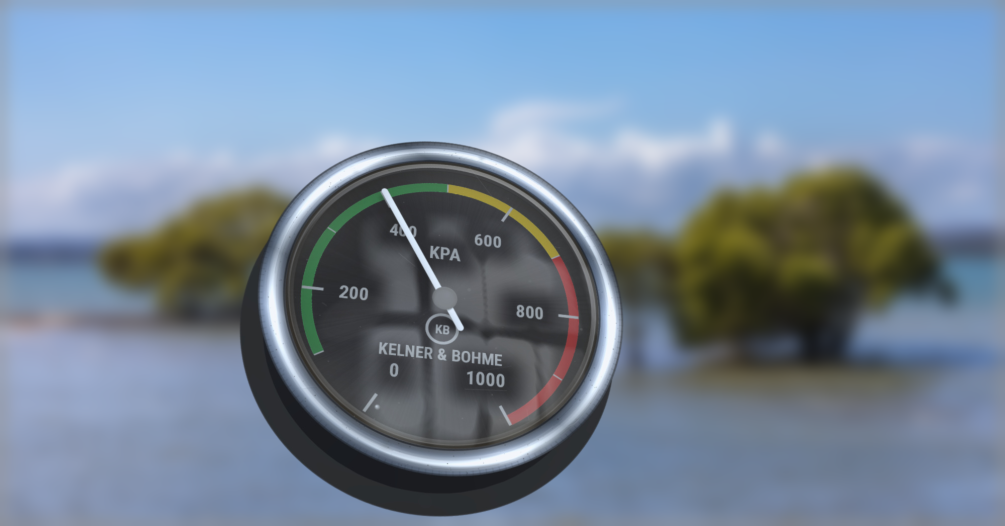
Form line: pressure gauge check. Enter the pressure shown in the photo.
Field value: 400 kPa
